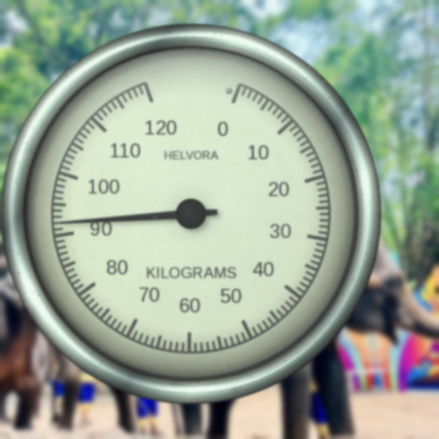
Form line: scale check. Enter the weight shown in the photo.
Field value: 92 kg
